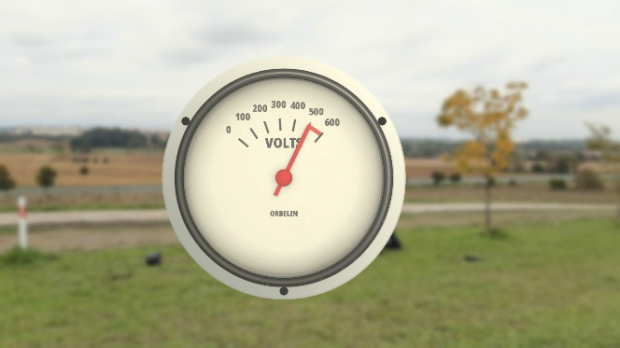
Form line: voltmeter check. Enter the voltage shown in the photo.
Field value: 500 V
